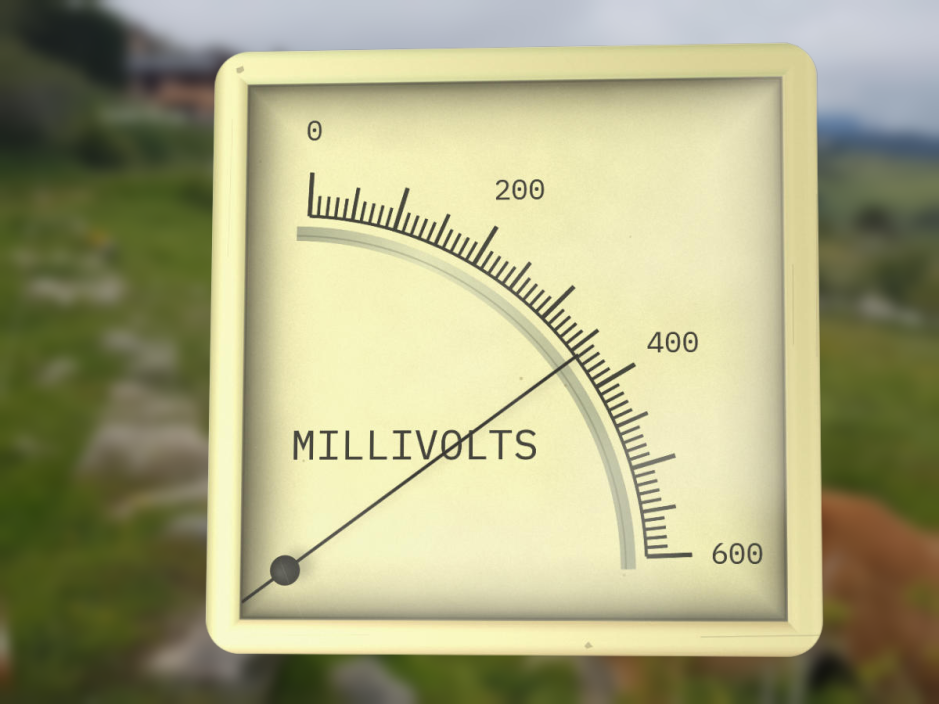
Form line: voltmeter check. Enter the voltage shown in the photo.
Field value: 360 mV
